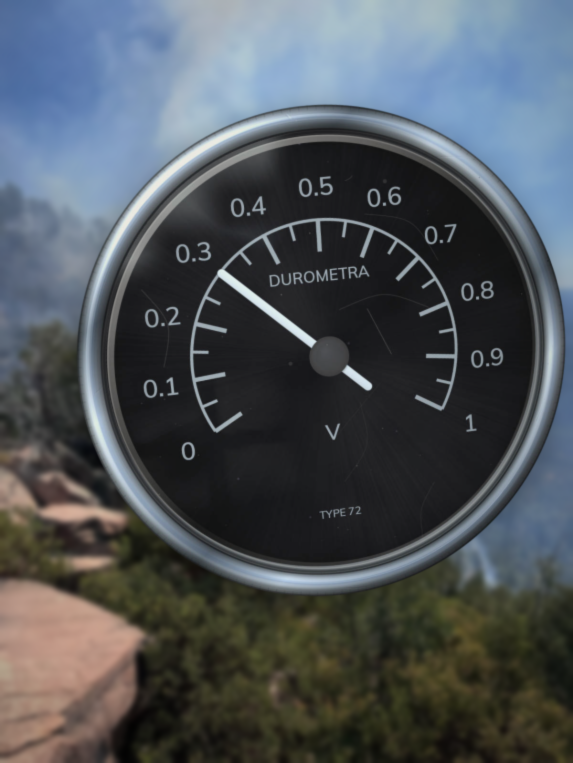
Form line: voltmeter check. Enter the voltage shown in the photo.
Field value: 0.3 V
